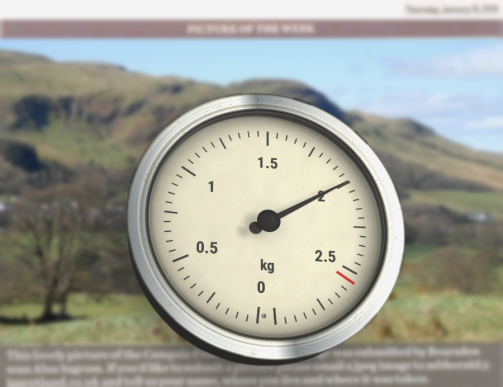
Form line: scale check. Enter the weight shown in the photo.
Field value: 2 kg
